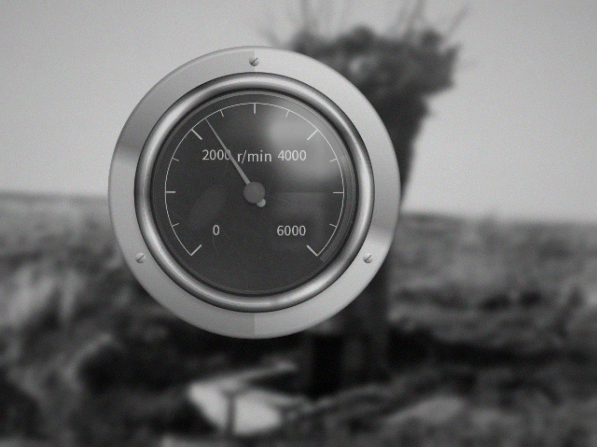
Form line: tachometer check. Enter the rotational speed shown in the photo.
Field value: 2250 rpm
